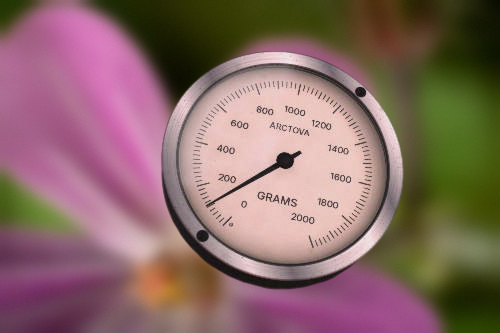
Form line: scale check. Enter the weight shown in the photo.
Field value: 100 g
